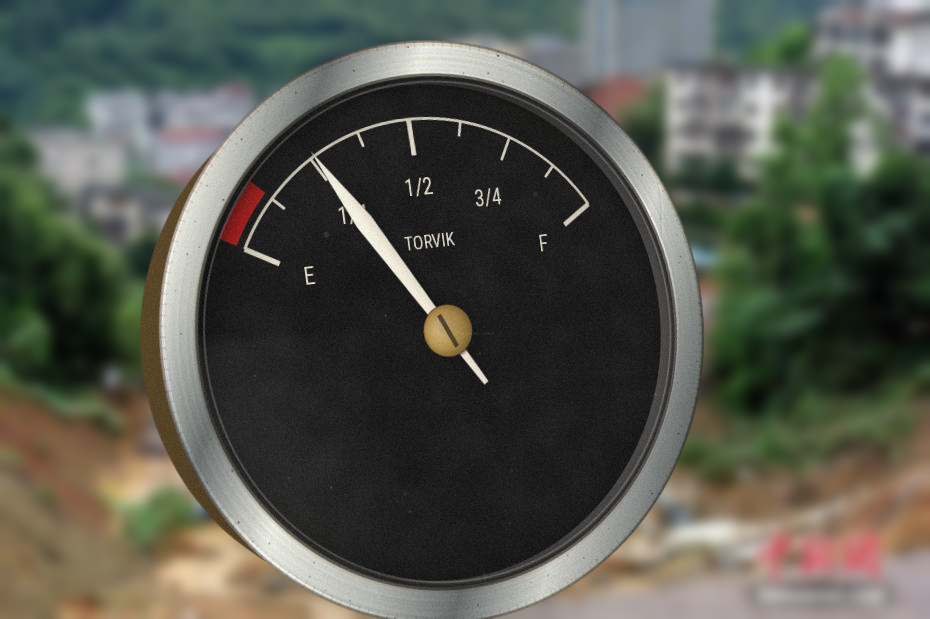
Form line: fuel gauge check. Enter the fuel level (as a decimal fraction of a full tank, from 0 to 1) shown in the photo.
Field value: 0.25
